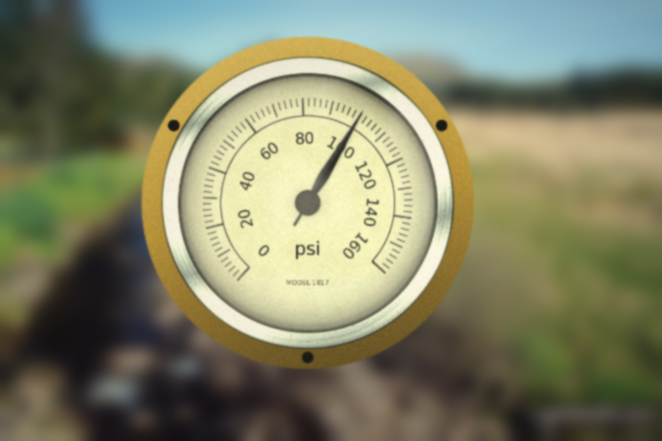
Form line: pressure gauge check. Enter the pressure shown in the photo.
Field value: 100 psi
